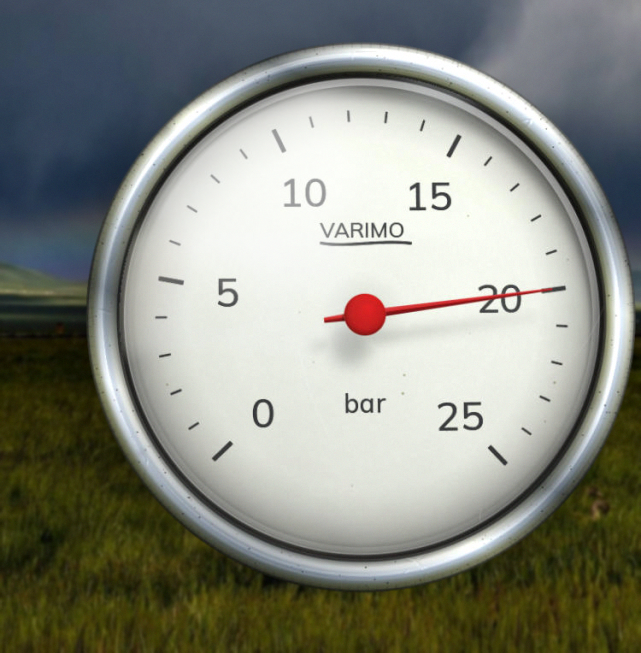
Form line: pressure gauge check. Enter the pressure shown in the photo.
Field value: 20 bar
